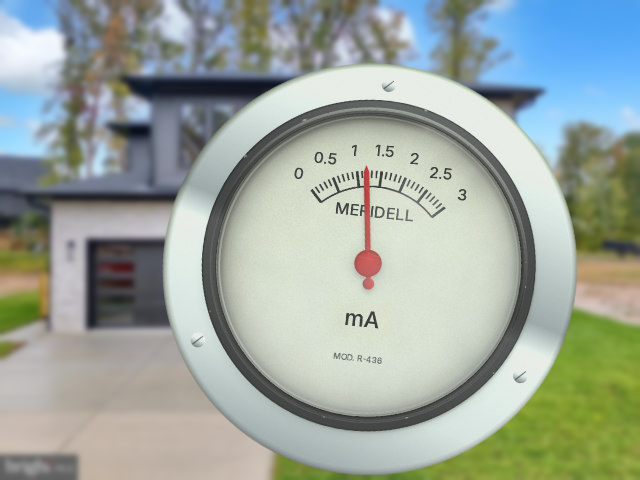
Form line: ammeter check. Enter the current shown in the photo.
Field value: 1.2 mA
